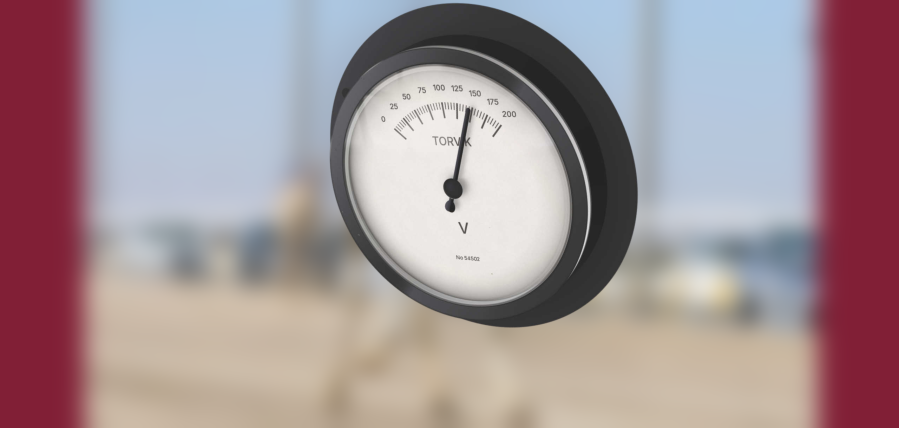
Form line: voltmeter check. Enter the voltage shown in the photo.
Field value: 150 V
